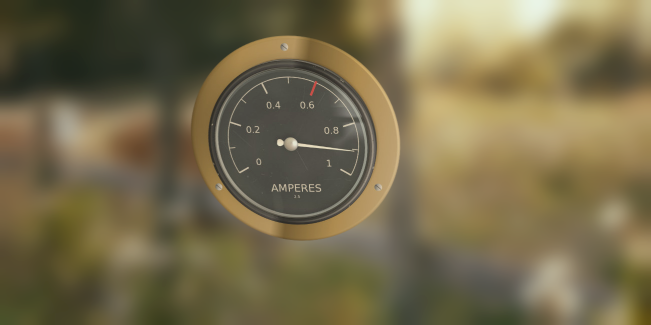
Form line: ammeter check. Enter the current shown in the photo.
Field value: 0.9 A
